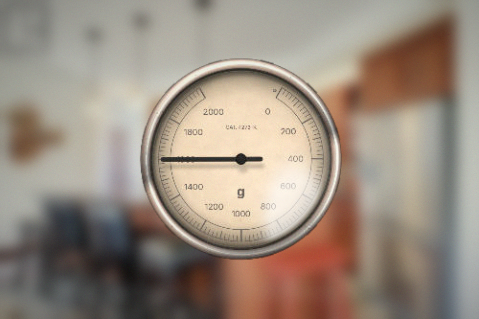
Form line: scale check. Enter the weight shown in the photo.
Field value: 1600 g
